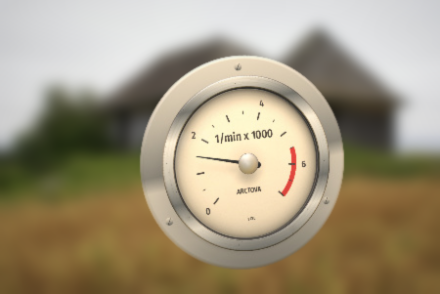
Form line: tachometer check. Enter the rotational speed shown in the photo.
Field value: 1500 rpm
